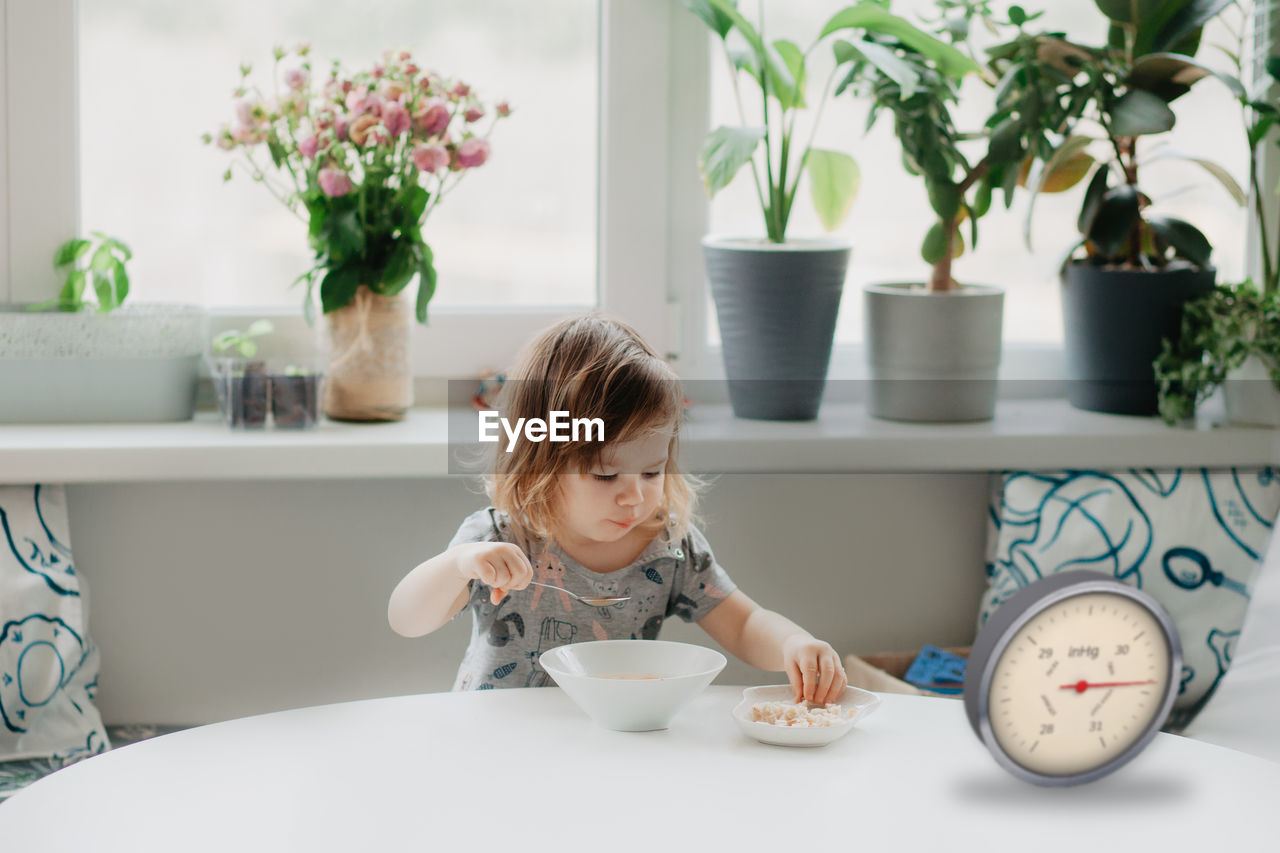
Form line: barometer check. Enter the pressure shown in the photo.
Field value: 30.4 inHg
